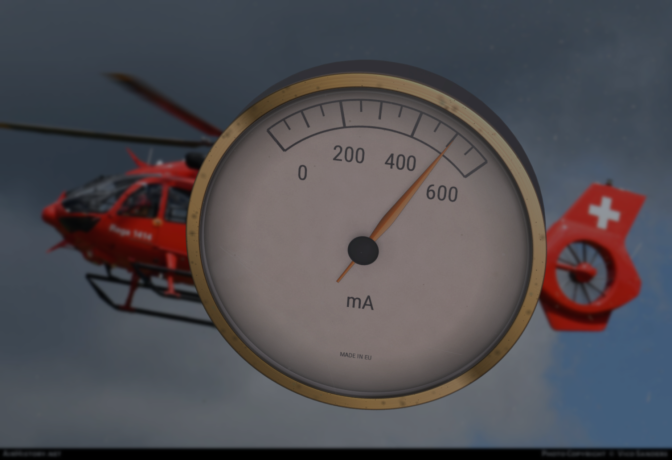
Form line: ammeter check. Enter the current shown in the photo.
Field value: 500 mA
